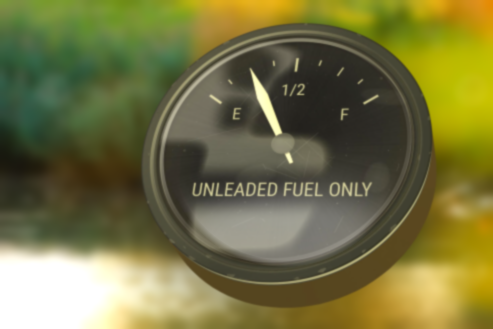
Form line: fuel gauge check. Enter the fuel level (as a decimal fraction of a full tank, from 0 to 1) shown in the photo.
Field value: 0.25
